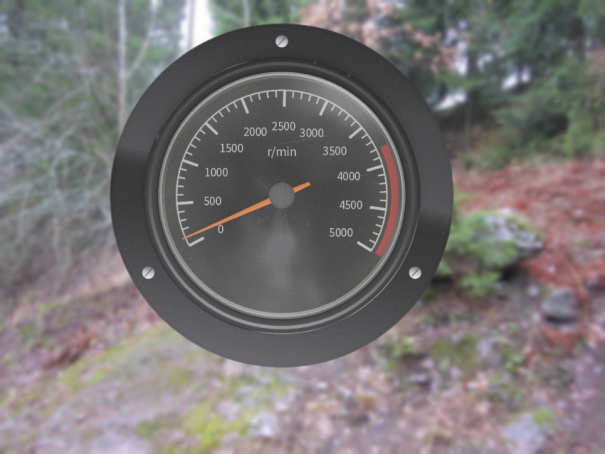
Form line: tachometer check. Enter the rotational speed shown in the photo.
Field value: 100 rpm
